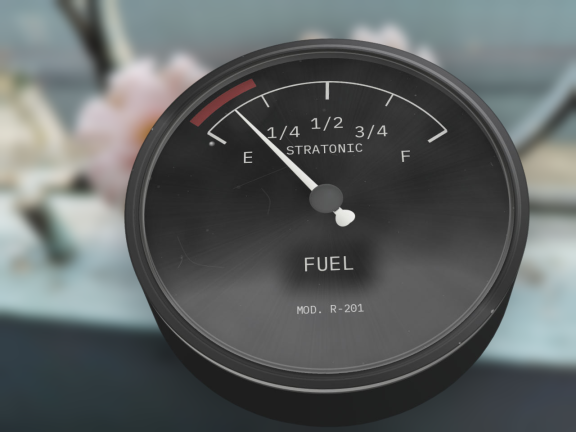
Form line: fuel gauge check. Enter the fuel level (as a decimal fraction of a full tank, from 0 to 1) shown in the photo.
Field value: 0.125
